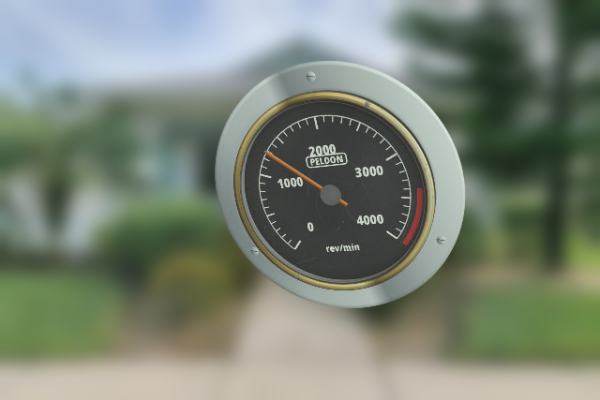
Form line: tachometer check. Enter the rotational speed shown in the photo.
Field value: 1300 rpm
